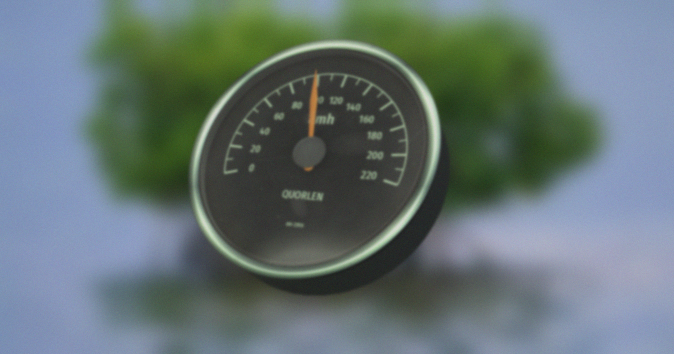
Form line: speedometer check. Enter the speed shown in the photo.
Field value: 100 km/h
